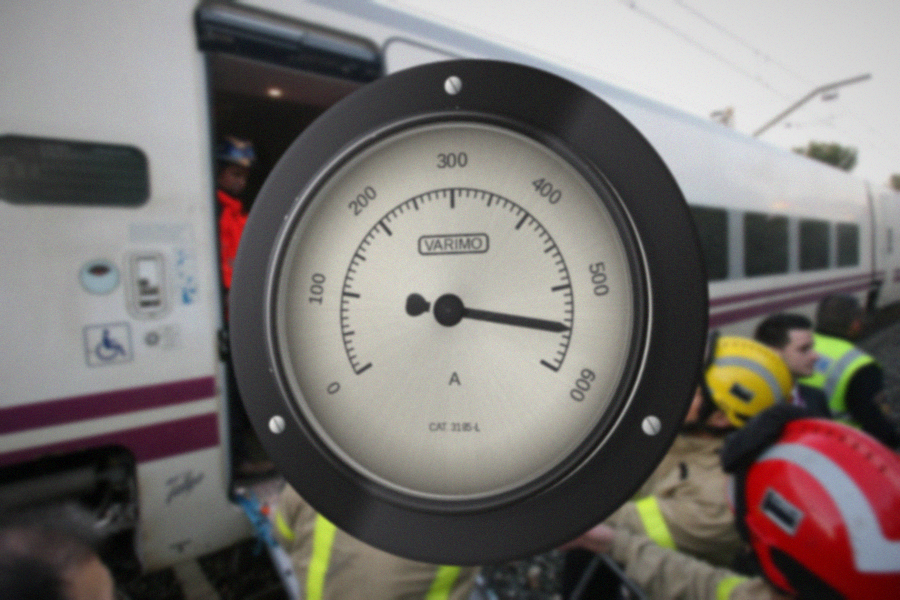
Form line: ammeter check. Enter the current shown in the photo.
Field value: 550 A
